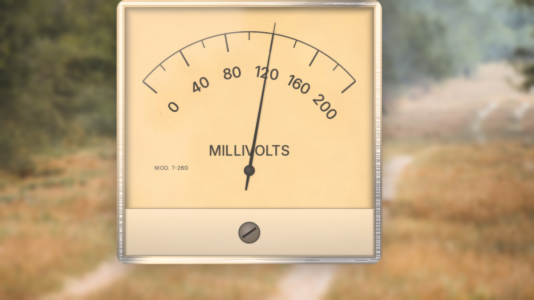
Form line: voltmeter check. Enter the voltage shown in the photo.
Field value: 120 mV
